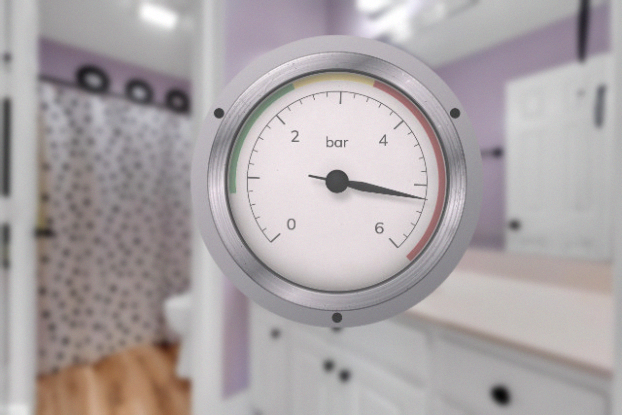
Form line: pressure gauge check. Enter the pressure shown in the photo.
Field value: 5.2 bar
